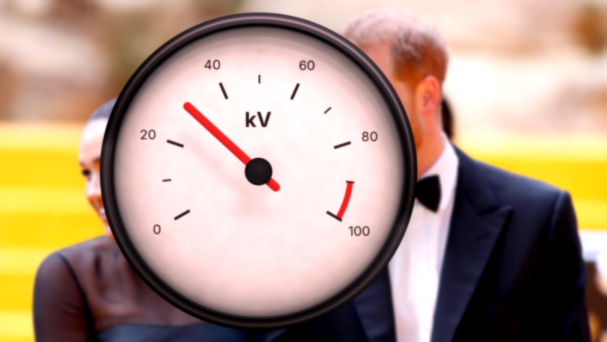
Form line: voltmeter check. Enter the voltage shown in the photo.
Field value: 30 kV
